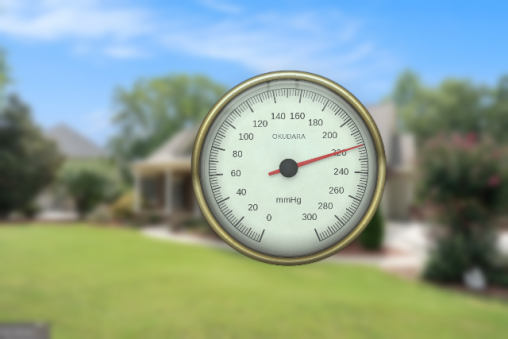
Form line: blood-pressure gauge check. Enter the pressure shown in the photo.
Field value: 220 mmHg
